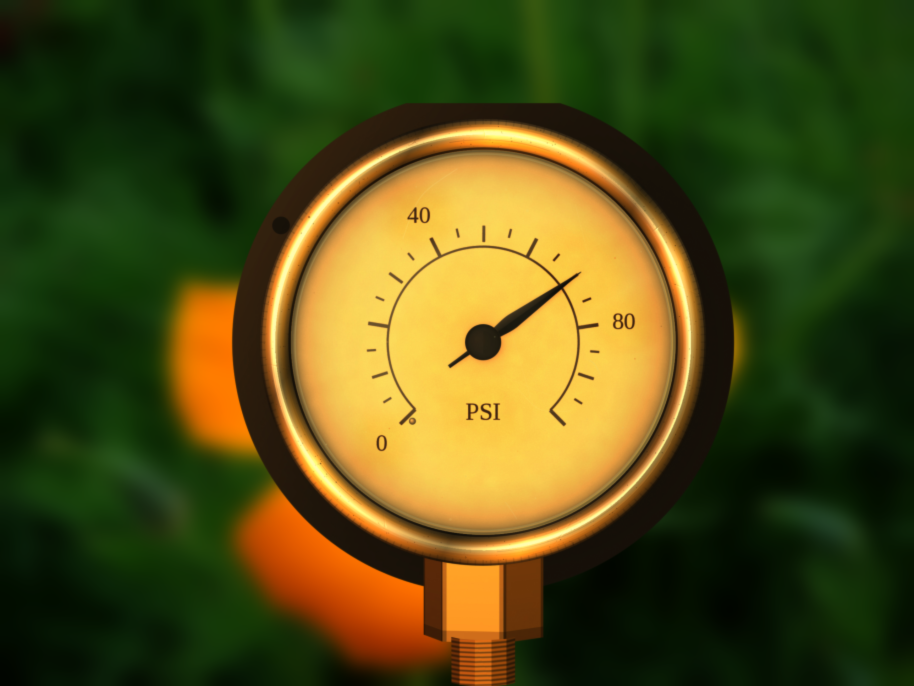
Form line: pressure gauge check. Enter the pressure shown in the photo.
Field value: 70 psi
